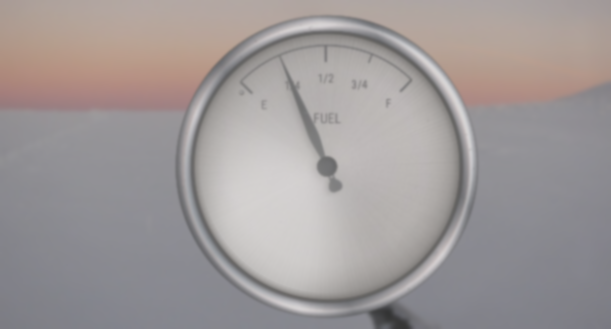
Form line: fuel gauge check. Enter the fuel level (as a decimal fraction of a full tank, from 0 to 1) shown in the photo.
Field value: 0.25
